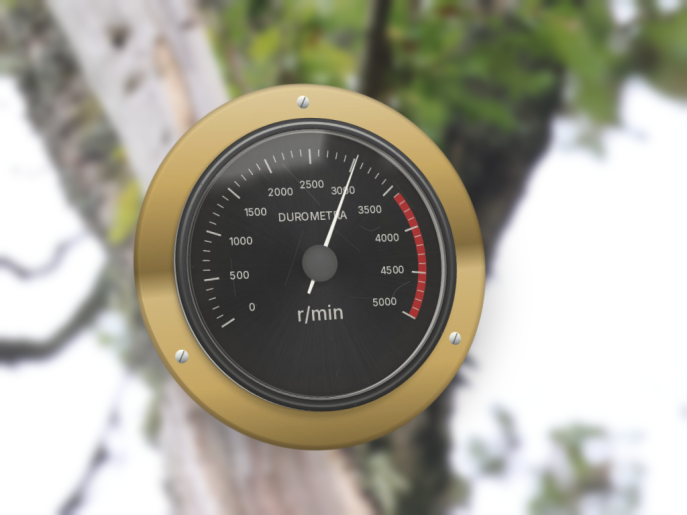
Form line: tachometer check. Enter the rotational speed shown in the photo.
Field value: 3000 rpm
